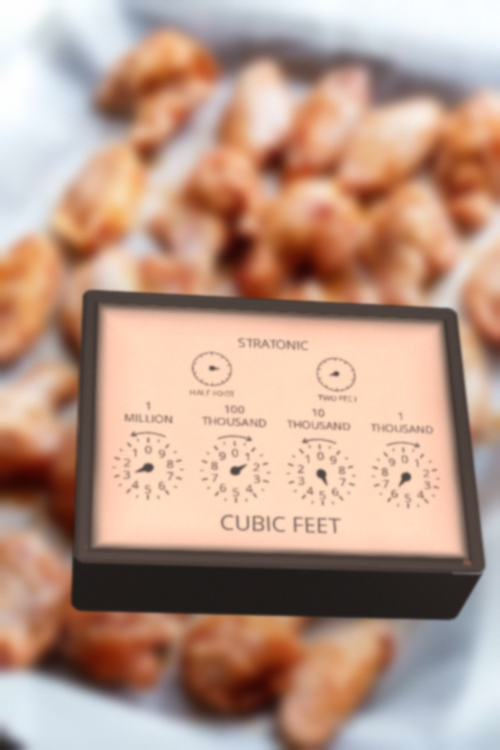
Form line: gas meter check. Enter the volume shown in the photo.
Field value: 315600 ft³
